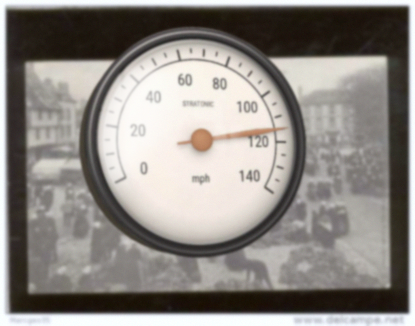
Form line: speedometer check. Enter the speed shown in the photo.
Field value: 115 mph
